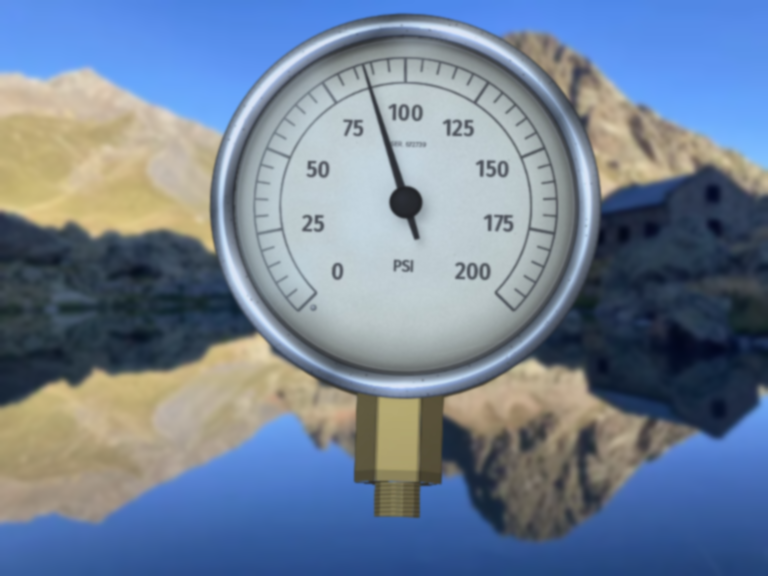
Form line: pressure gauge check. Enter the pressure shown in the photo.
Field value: 87.5 psi
